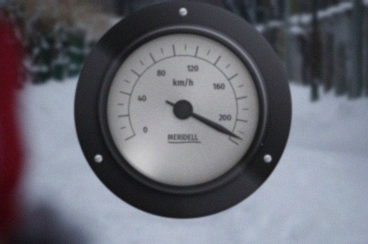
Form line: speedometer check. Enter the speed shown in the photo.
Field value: 215 km/h
